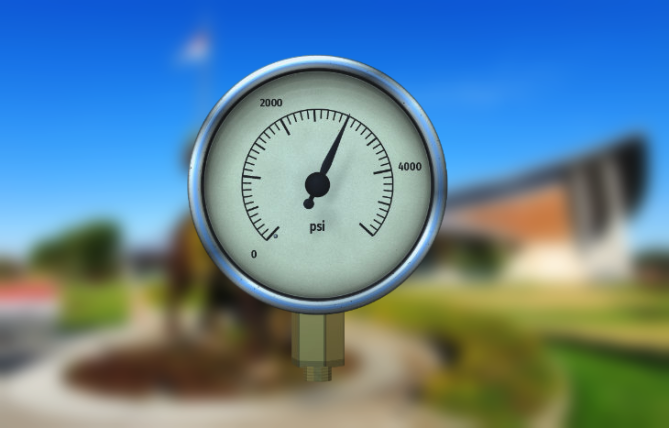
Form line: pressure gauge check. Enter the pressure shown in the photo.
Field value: 3000 psi
